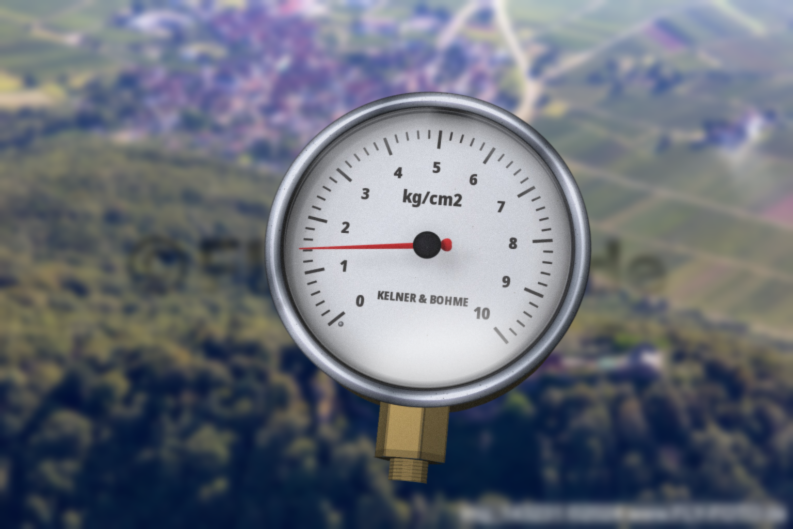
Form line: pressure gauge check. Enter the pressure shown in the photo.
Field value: 1.4 kg/cm²
